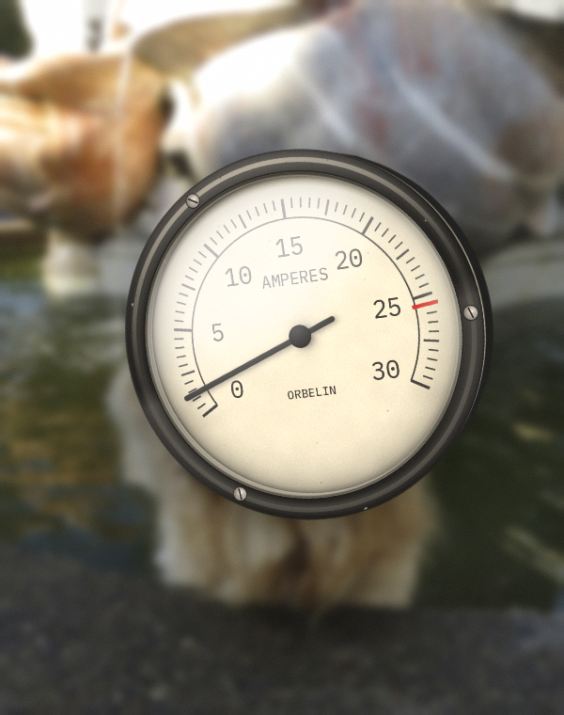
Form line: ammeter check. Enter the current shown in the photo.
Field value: 1.25 A
